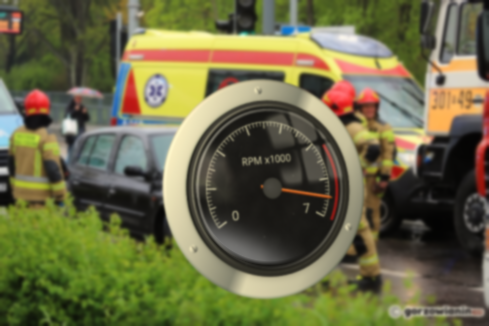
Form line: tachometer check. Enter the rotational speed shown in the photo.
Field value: 6500 rpm
